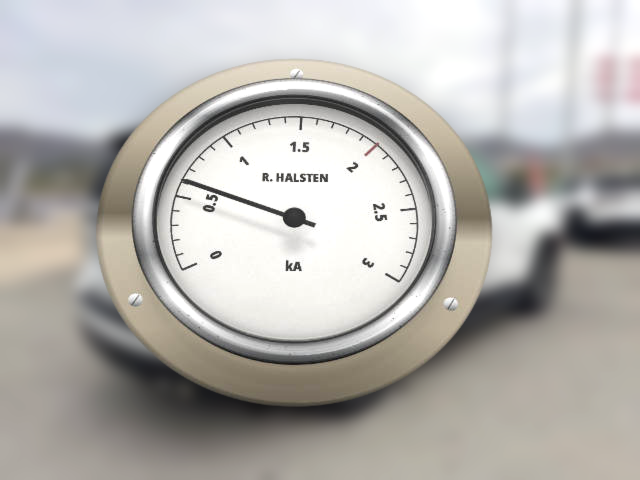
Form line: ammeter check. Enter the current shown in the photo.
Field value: 0.6 kA
